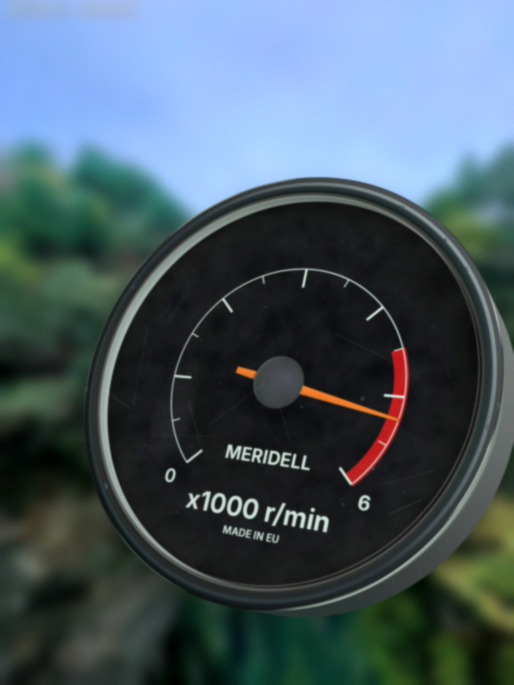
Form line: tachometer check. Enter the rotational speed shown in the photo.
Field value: 5250 rpm
